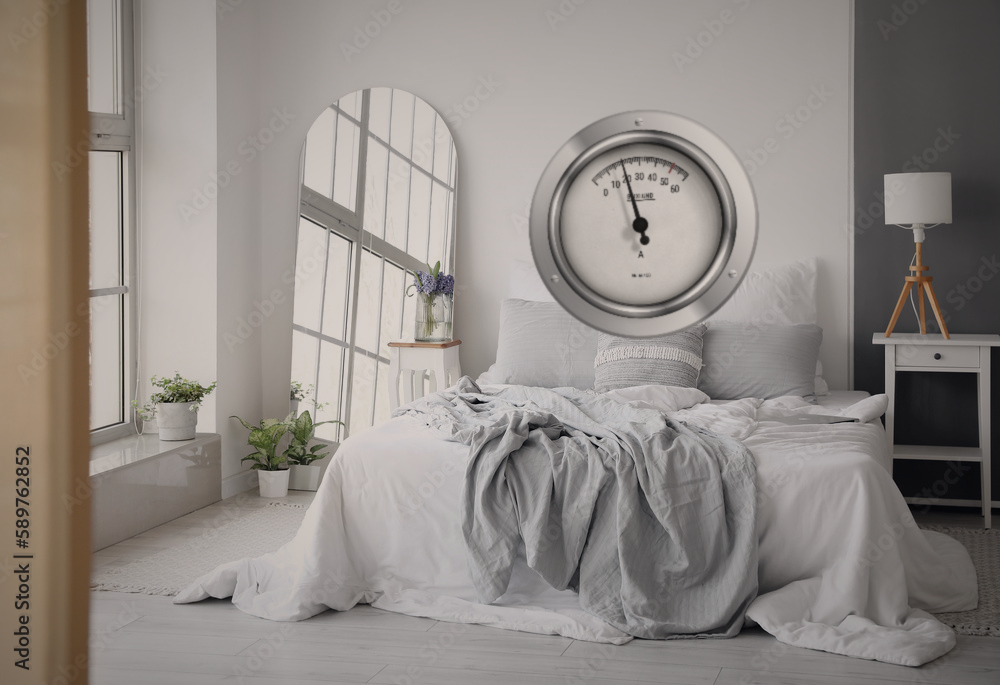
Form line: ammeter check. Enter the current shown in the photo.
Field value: 20 A
